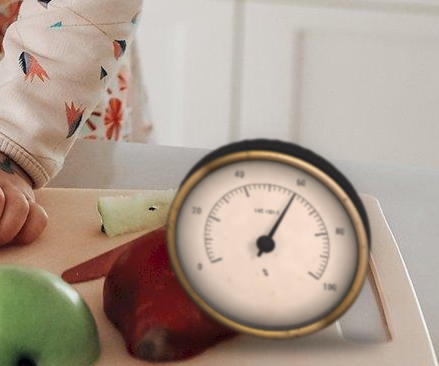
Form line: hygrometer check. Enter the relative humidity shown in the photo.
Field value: 60 %
